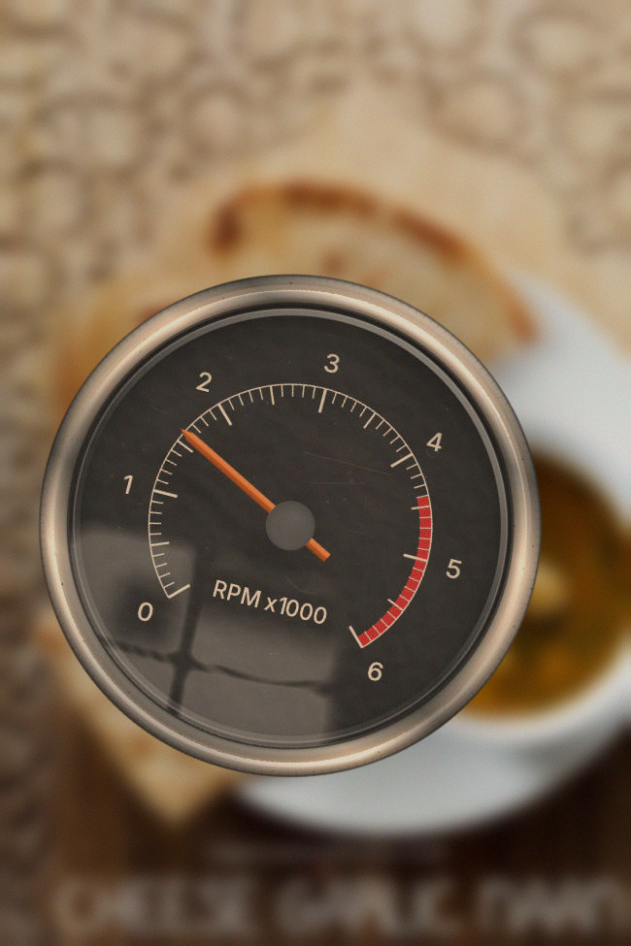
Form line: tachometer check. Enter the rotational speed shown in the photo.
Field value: 1600 rpm
